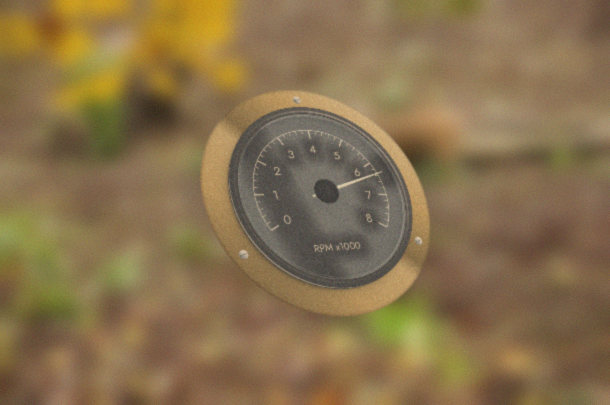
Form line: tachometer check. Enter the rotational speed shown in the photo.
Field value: 6400 rpm
